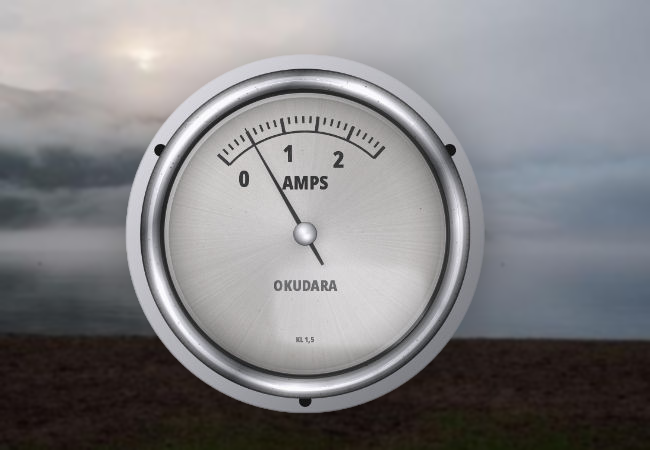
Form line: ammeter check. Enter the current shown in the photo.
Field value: 0.5 A
